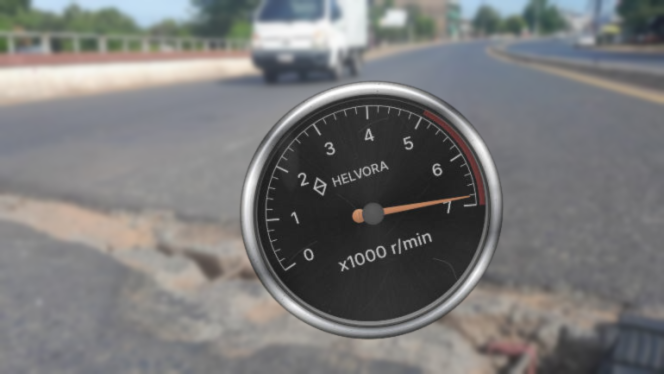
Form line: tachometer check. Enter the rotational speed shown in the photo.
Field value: 6800 rpm
